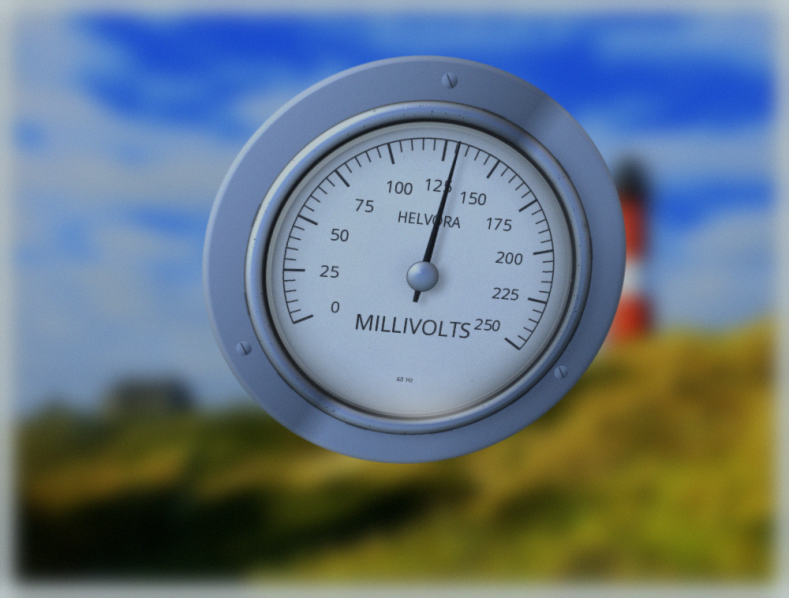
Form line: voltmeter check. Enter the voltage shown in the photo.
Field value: 130 mV
